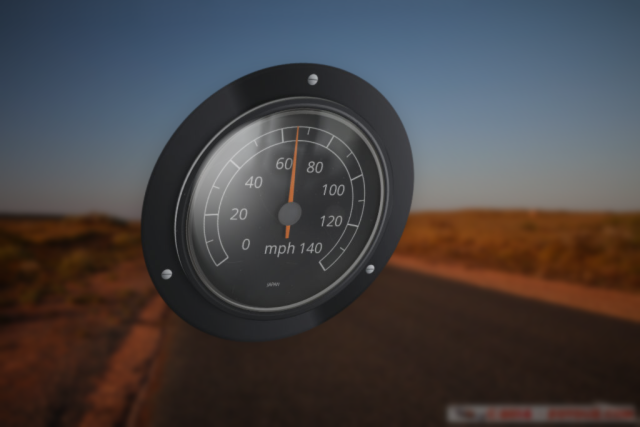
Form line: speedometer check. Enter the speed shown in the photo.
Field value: 65 mph
